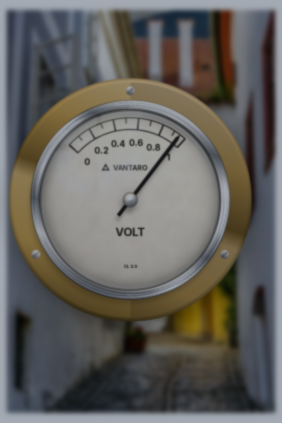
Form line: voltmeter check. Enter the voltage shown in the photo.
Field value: 0.95 V
